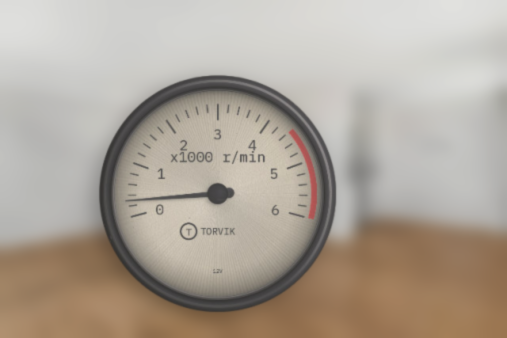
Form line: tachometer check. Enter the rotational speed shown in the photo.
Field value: 300 rpm
